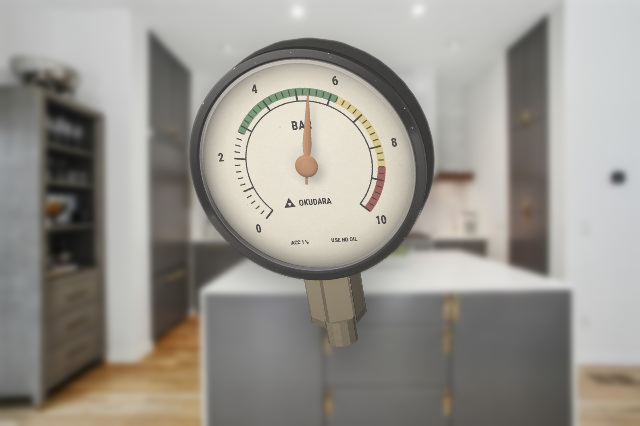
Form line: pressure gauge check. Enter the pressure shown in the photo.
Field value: 5.4 bar
